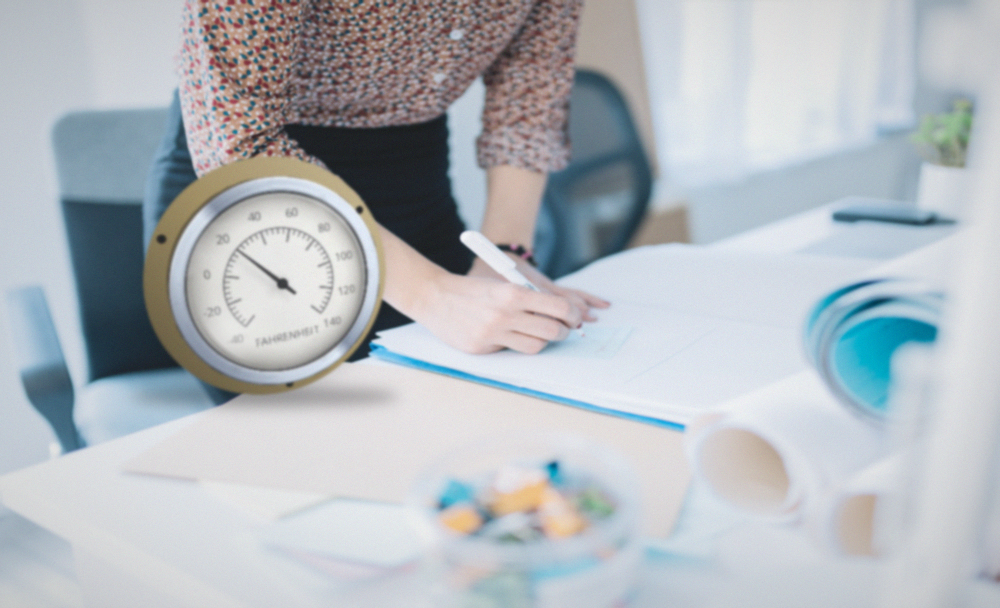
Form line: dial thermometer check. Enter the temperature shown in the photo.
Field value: 20 °F
